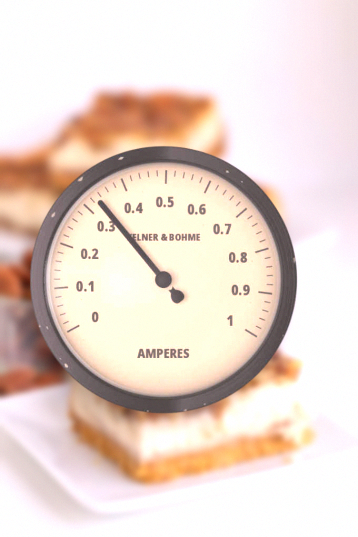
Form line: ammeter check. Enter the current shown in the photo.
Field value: 0.33 A
